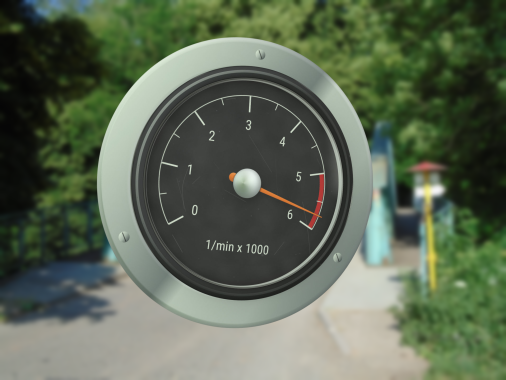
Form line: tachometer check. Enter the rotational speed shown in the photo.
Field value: 5750 rpm
